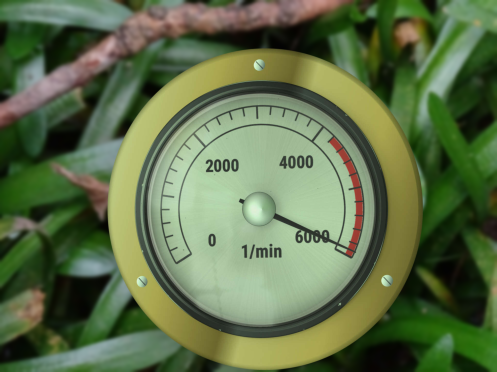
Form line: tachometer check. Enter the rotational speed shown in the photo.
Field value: 5900 rpm
